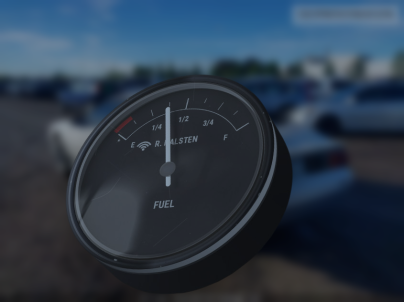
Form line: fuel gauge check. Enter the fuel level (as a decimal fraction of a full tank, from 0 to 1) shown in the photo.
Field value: 0.375
